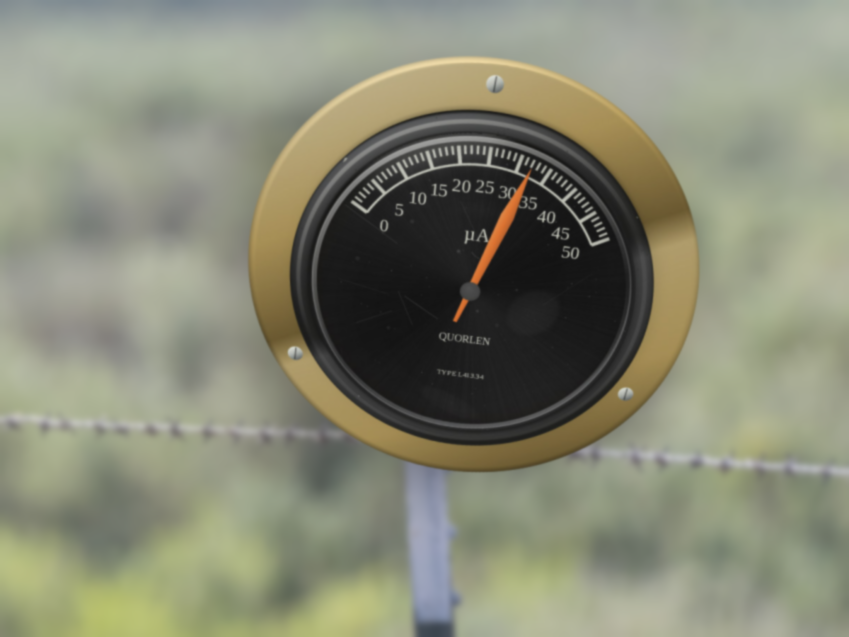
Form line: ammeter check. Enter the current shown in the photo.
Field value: 32 µA
